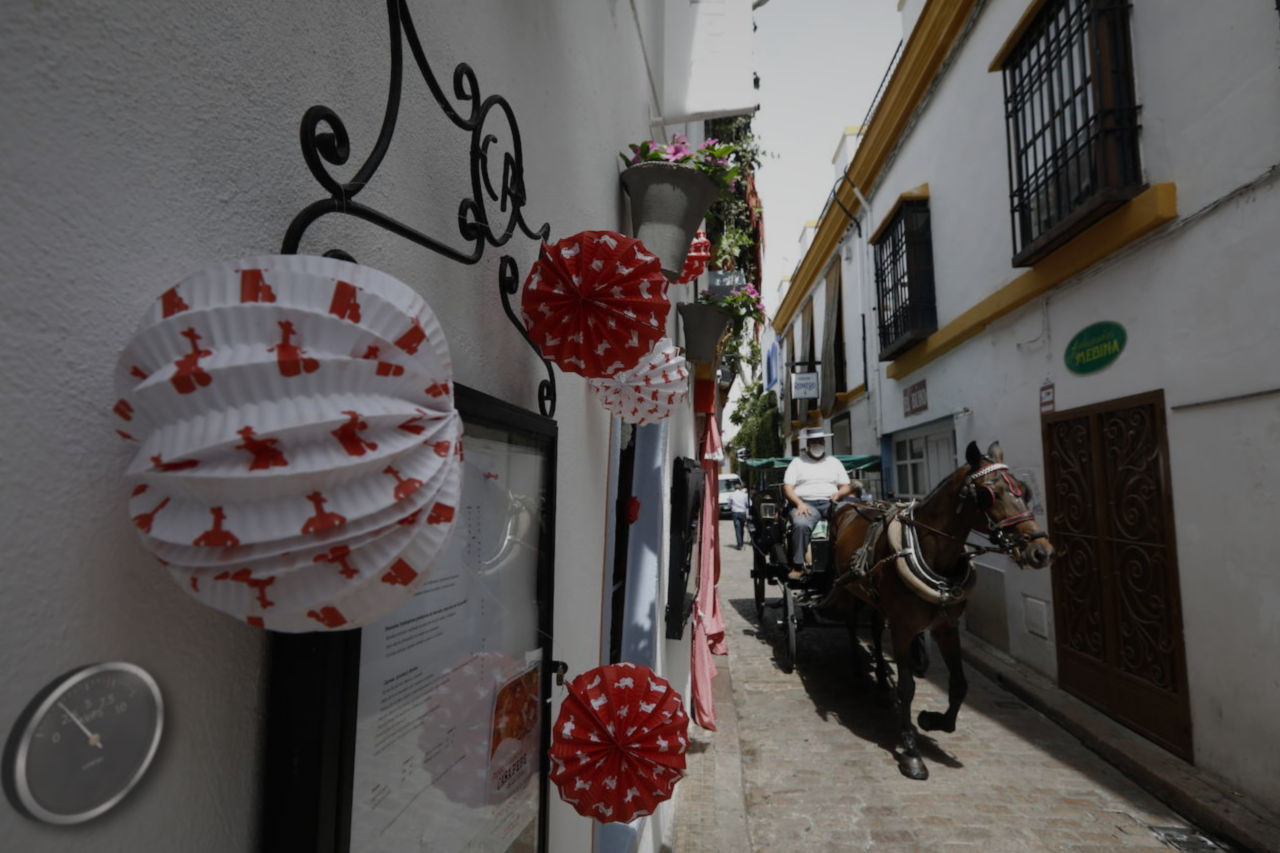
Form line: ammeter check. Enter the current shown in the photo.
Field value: 2.5 A
